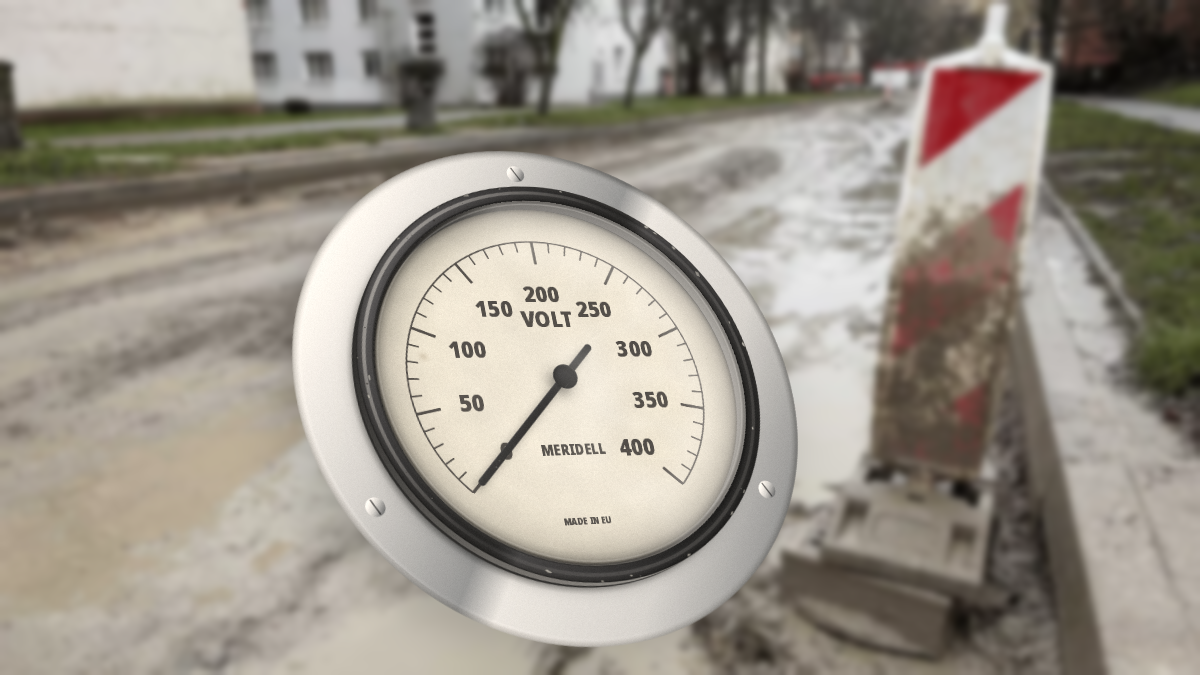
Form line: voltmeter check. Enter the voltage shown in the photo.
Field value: 0 V
